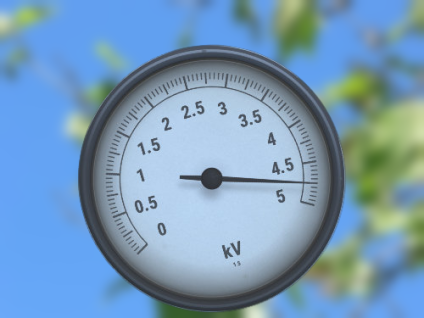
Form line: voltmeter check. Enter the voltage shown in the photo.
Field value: 4.75 kV
